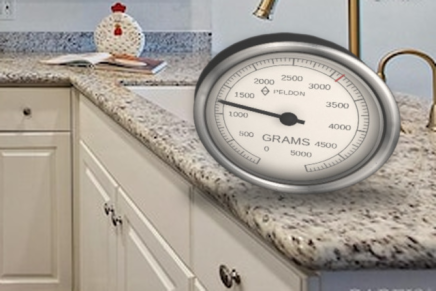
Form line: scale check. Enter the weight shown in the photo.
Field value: 1250 g
